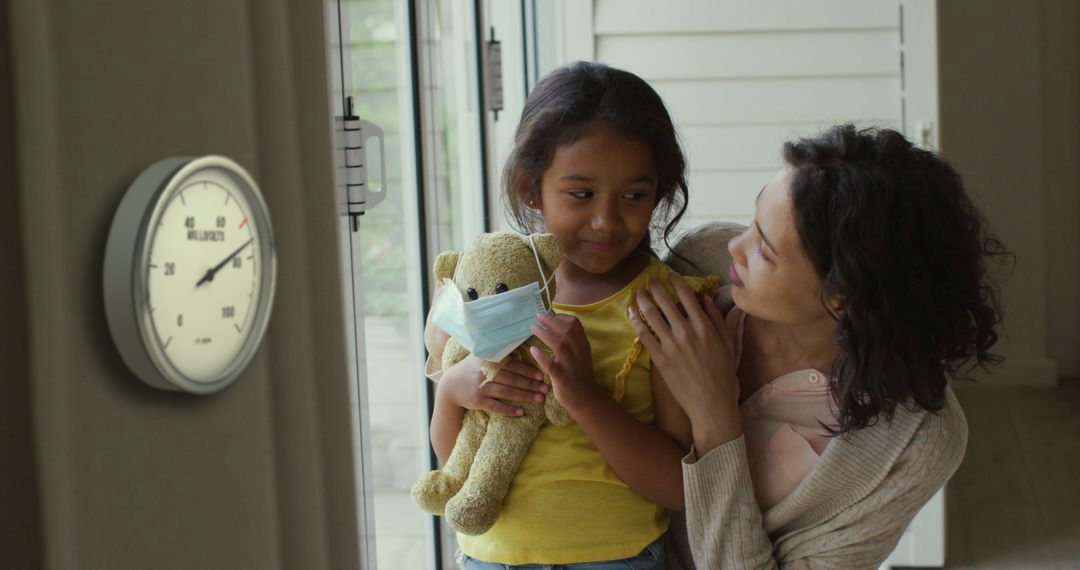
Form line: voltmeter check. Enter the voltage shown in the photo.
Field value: 75 mV
